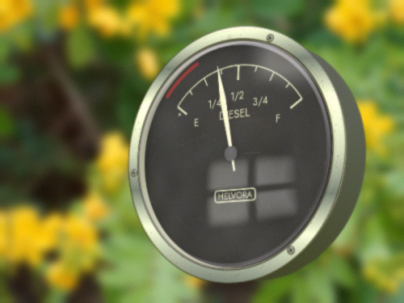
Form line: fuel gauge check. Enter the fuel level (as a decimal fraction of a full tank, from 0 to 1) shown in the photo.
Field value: 0.375
